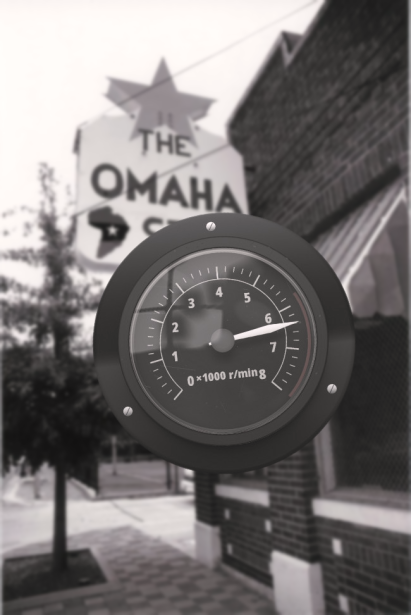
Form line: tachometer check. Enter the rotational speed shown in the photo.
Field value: 6400 rpm
